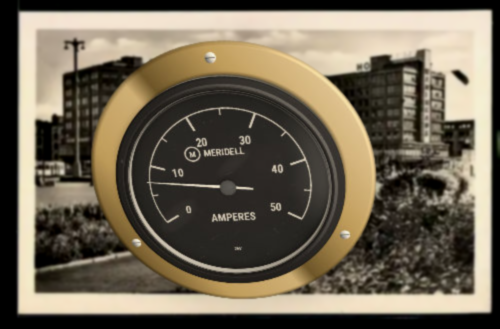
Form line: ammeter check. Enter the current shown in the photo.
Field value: 7.5 A
